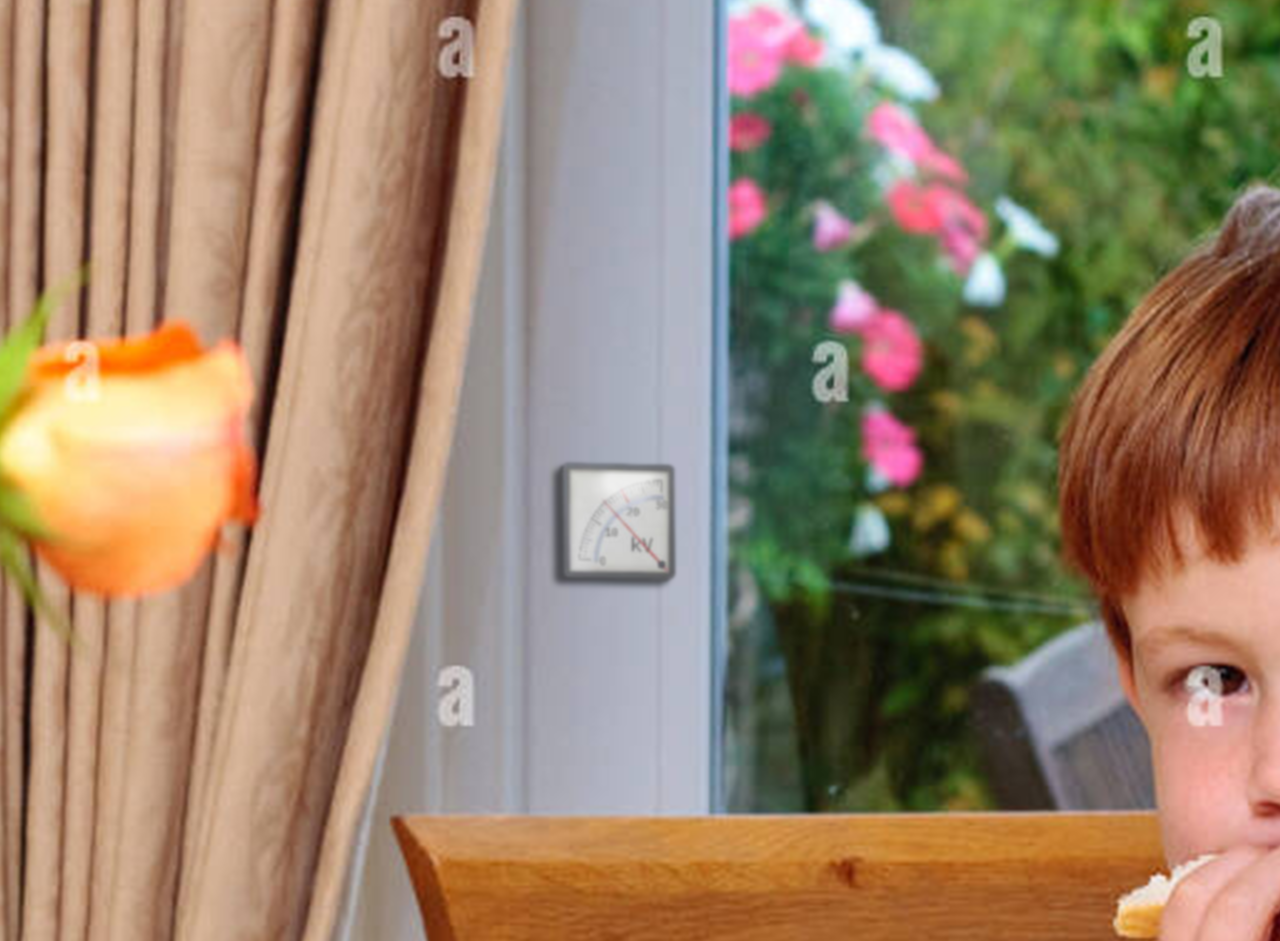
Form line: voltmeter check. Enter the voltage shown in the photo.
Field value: 15 kV
